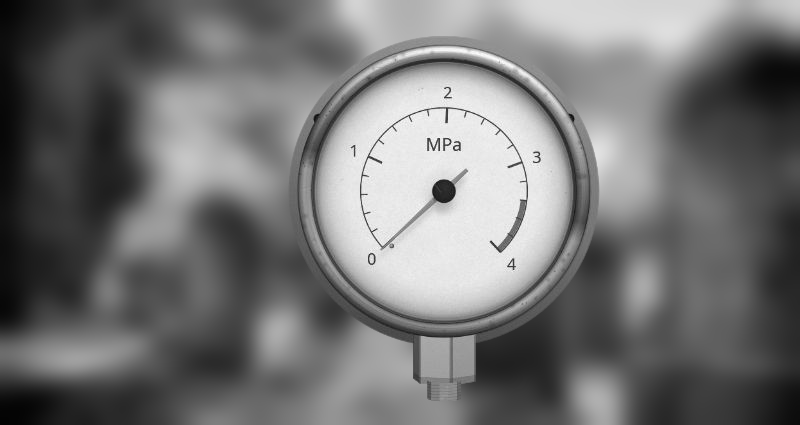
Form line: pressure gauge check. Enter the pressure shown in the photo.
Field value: 0 MPa
